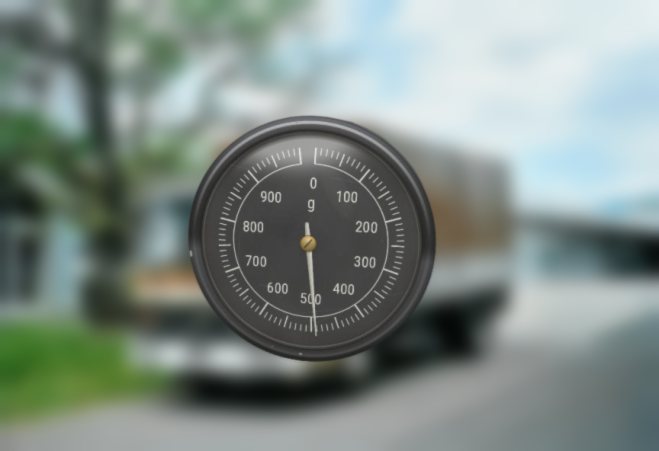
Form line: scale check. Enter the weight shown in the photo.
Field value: 490 g
